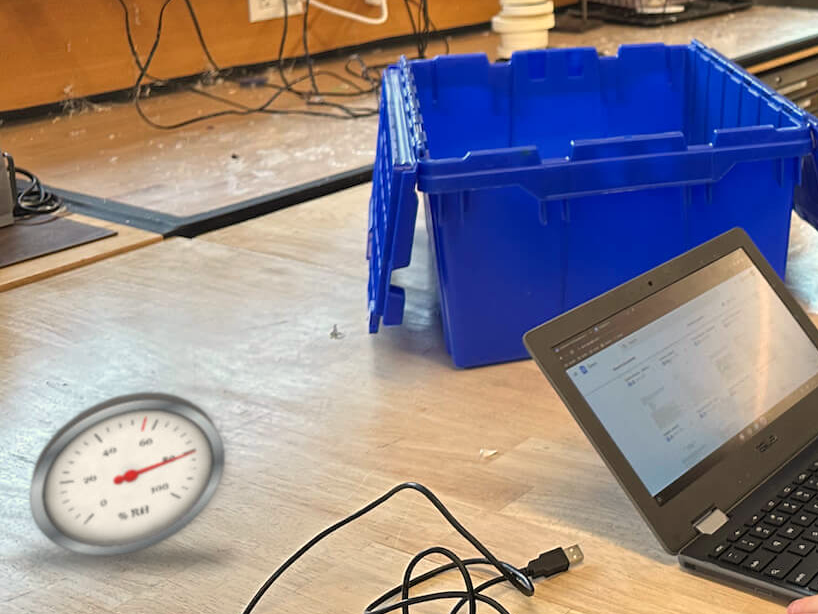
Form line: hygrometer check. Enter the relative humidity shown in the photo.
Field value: 80 %
